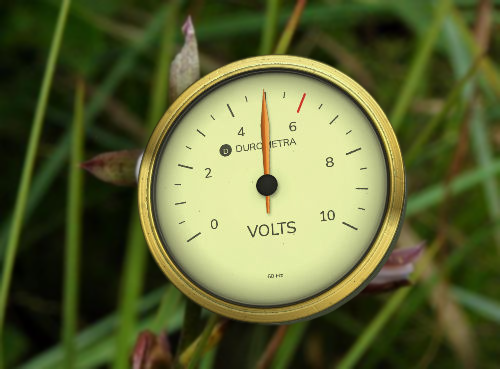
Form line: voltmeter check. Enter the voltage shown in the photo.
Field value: 5 V
